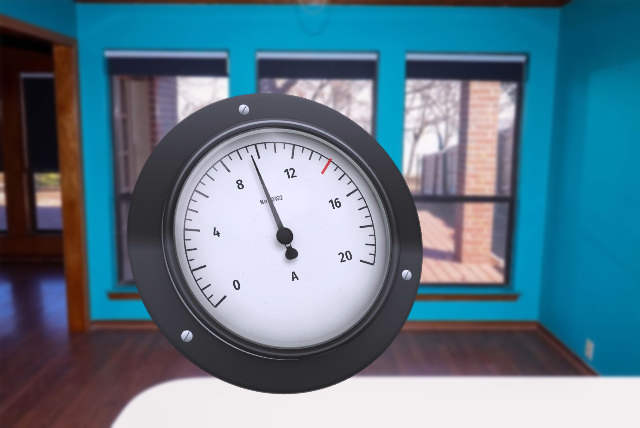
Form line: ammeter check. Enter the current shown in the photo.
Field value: 9.5 A
